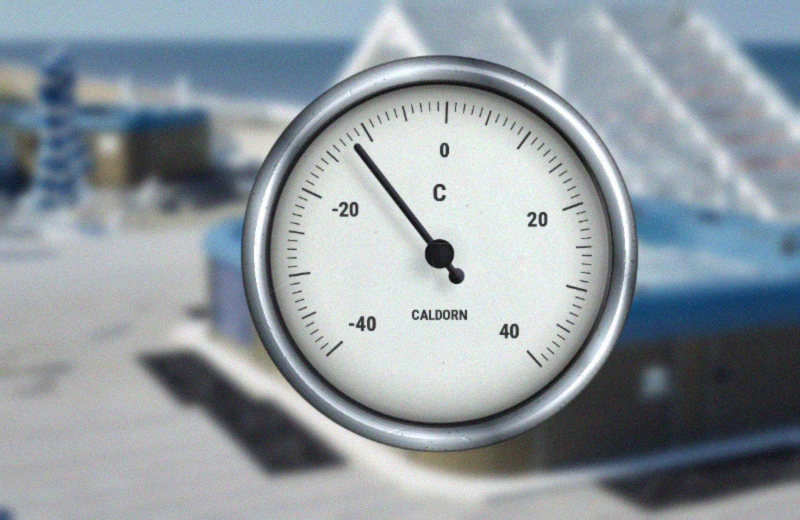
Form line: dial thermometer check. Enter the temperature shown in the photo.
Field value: -12 °C
